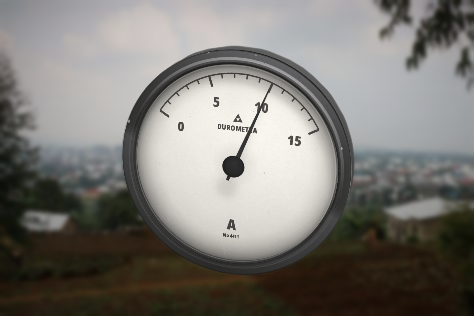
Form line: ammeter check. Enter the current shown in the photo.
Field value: 10 A
